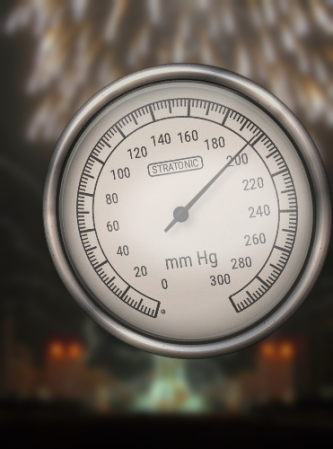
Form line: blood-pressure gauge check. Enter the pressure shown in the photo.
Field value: 198 mmHg
